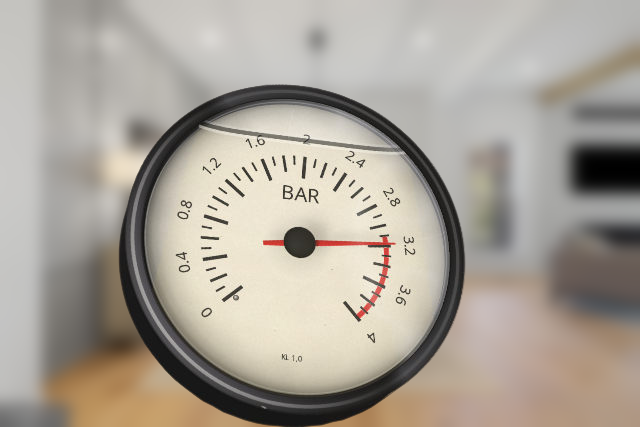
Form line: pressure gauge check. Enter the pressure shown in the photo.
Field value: 3.2 bar
